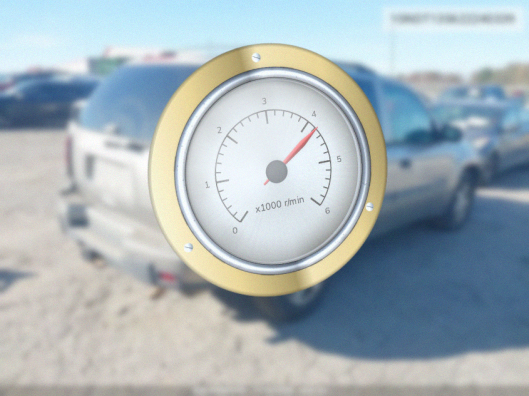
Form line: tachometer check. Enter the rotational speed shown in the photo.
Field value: 4200 rpm
